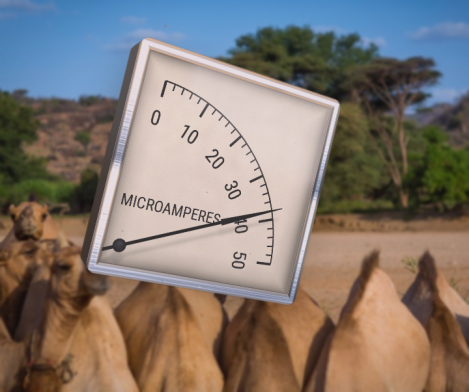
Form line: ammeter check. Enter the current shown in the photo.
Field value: 38 µA
